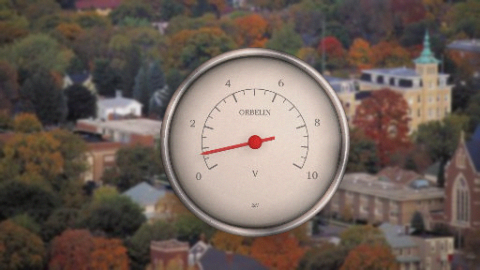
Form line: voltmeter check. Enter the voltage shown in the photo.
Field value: 0.75 V
